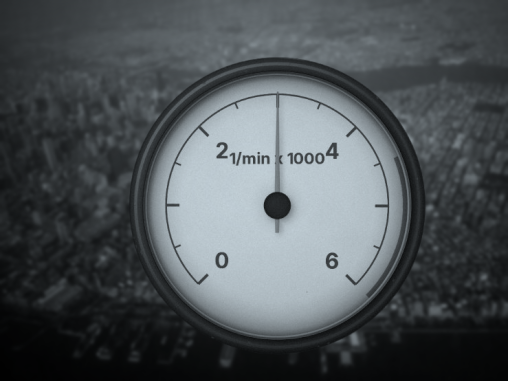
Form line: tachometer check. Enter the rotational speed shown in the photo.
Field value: 3000 rpm
